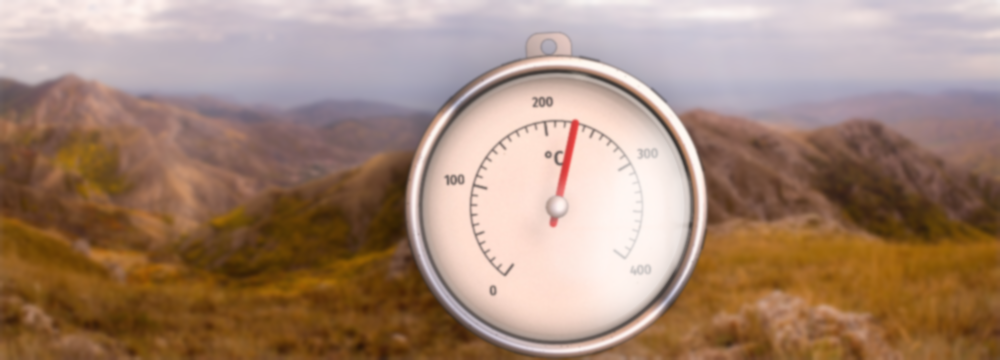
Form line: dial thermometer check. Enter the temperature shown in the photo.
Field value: 230 °C
